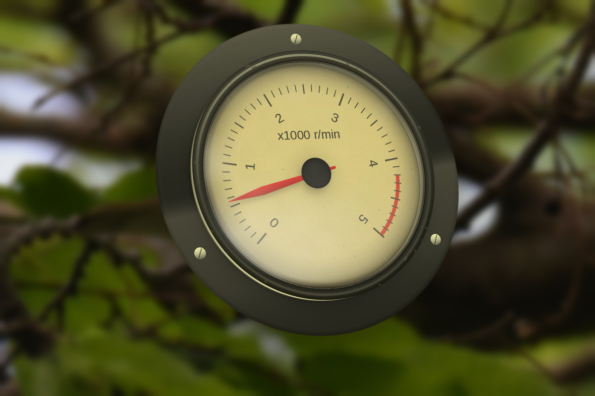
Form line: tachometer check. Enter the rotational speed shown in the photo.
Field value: 550 rpm
